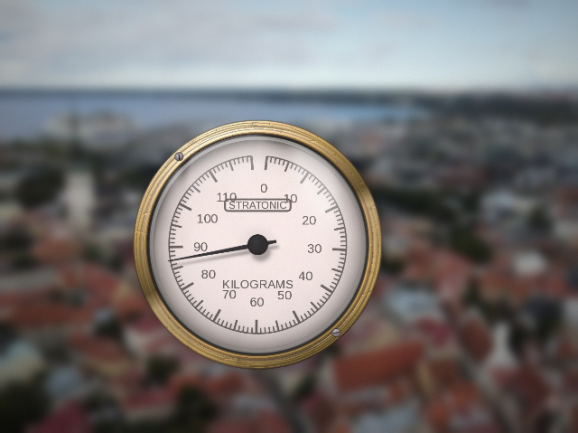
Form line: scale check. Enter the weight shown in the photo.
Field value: 87 kg
